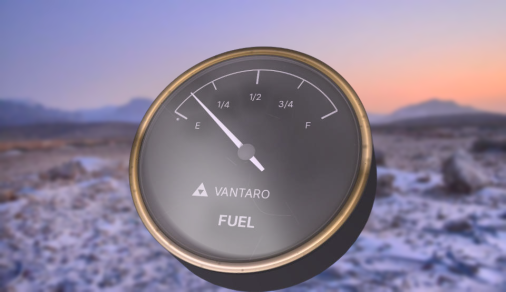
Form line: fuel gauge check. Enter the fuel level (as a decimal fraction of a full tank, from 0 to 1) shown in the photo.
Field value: 0.125
